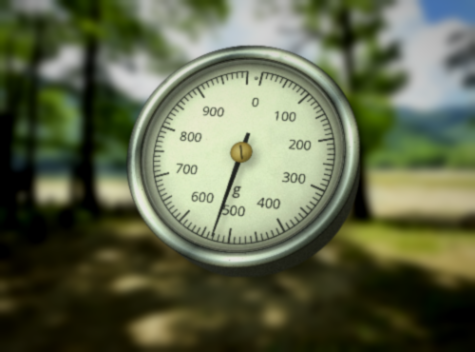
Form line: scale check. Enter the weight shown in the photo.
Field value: 530 g
